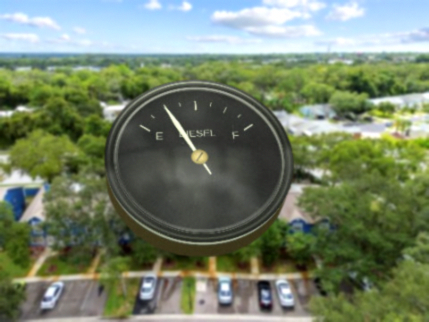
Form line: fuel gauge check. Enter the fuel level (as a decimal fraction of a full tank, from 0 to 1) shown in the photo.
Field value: 0.25
